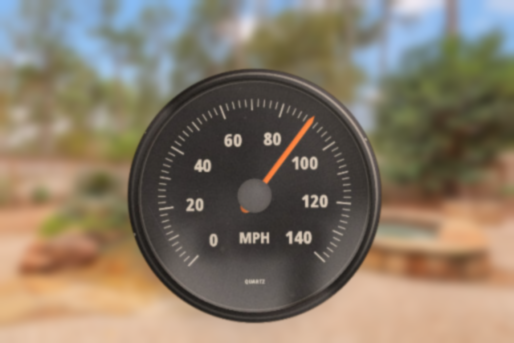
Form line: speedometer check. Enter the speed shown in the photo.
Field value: 90 mph
